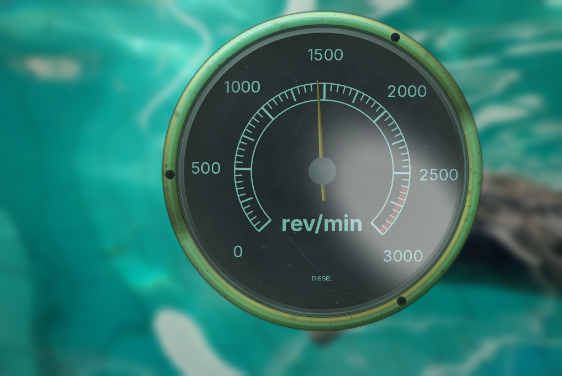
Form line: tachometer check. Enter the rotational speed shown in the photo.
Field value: 1450 rpm
